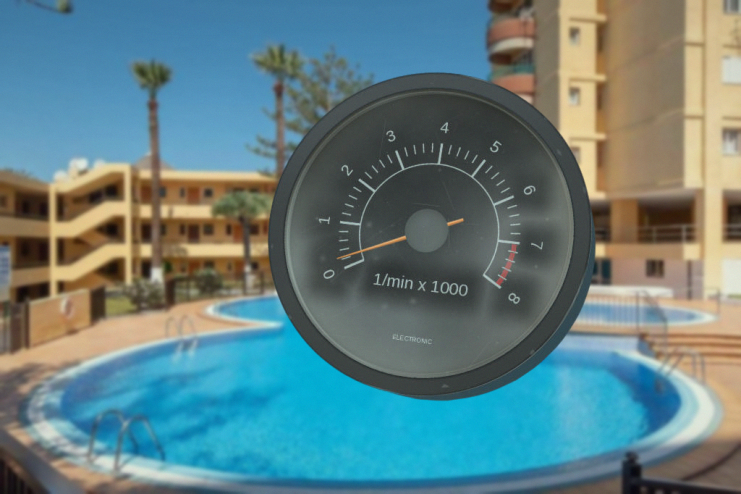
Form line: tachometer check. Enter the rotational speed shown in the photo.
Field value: 200 rpm
